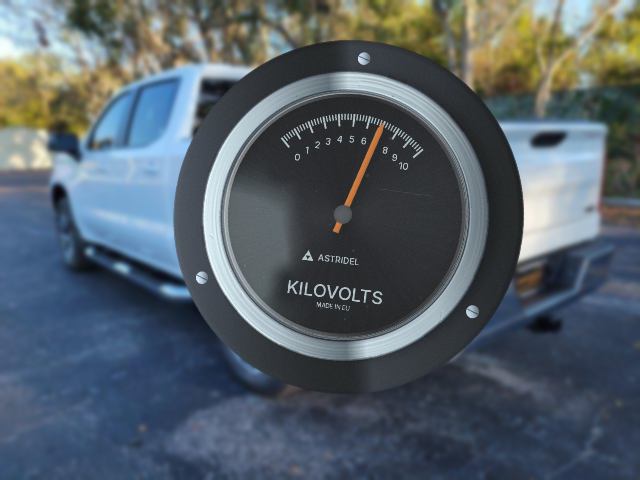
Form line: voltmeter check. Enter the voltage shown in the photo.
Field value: 7 kV
